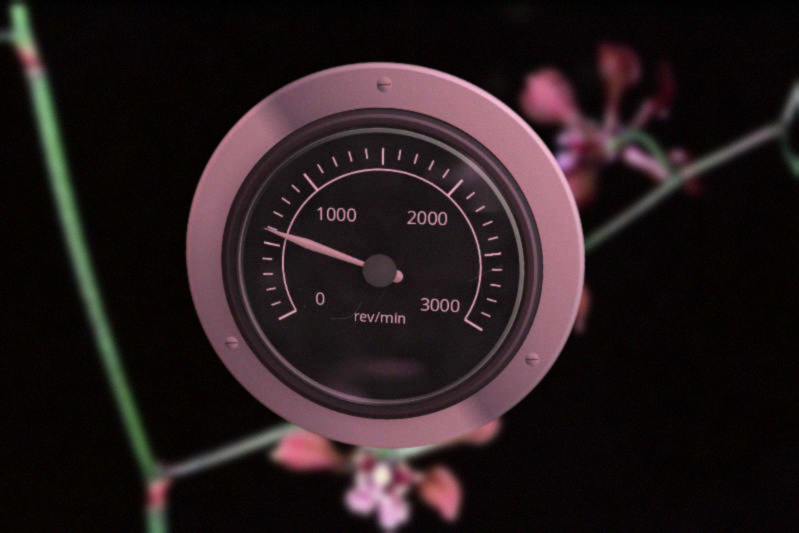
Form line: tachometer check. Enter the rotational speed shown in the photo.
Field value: 600 rpm
